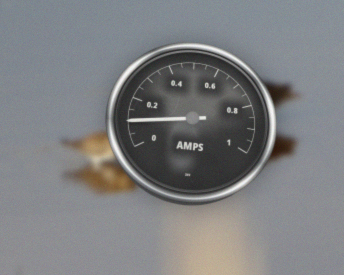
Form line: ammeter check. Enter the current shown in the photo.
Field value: 0.1 A
